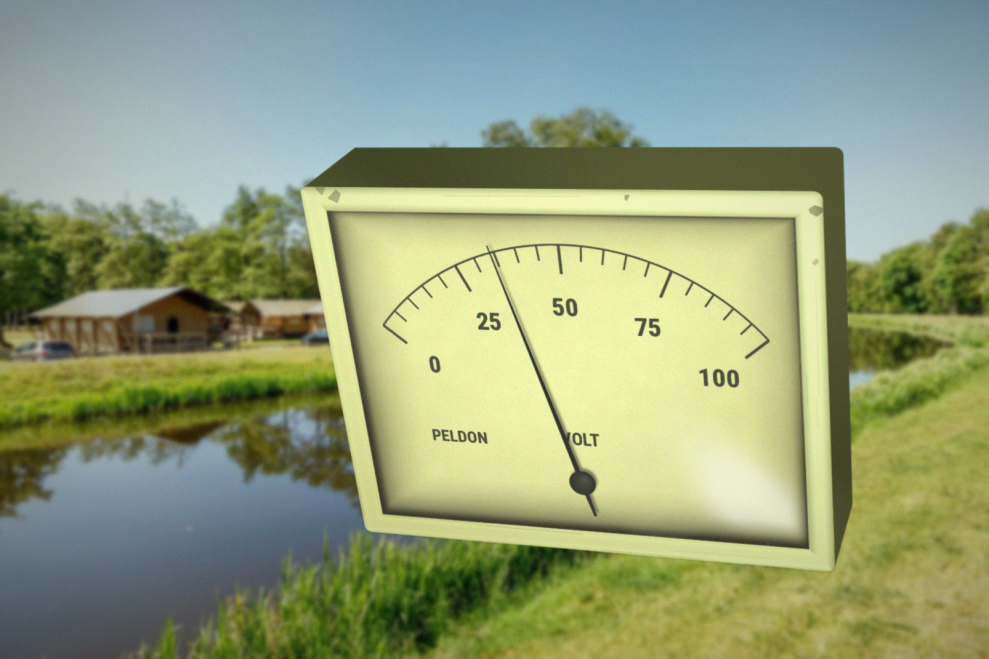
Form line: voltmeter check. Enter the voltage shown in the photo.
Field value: 35 V
